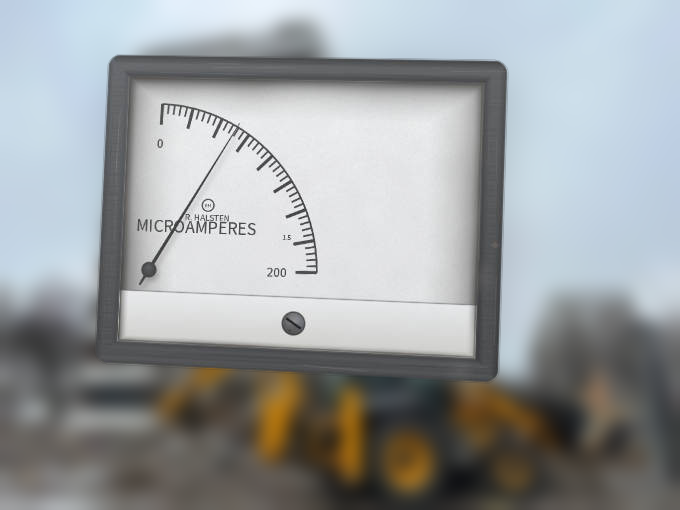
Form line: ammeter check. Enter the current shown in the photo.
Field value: 65 µA
